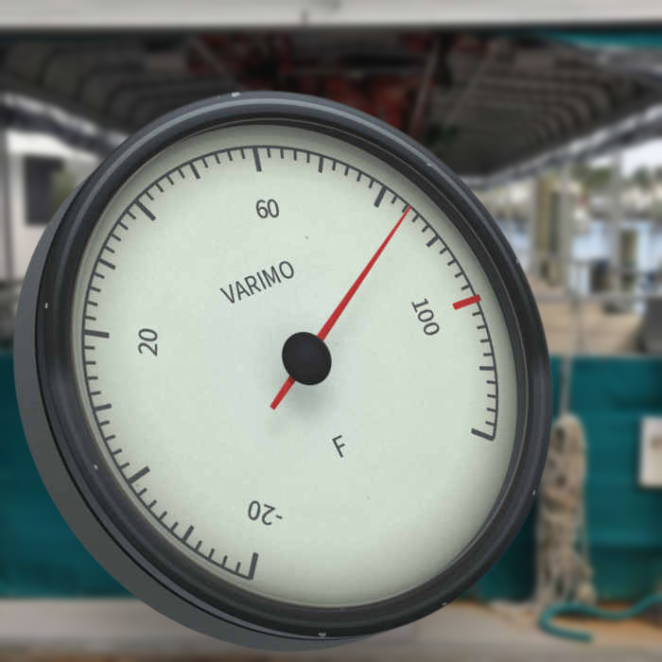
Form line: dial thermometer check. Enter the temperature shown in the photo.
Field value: 84 °F
